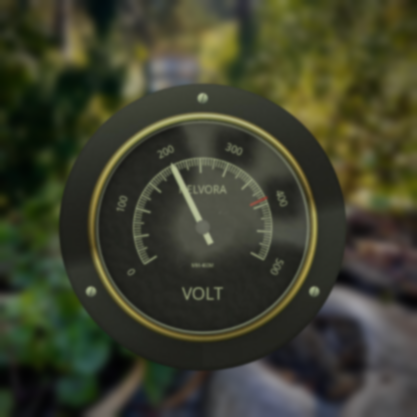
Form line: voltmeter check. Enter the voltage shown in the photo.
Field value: 200 V
